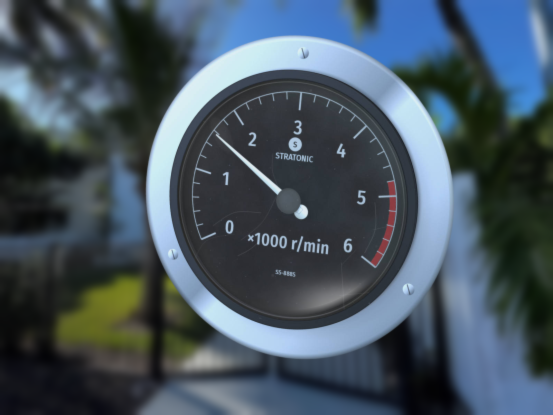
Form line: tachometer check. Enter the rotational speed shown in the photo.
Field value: 1600 rpm
